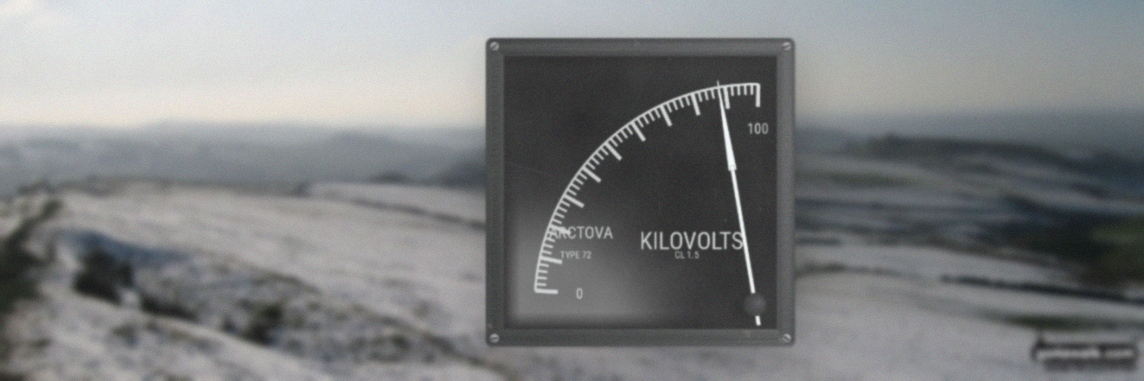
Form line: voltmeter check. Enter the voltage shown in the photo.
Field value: 88 kV
